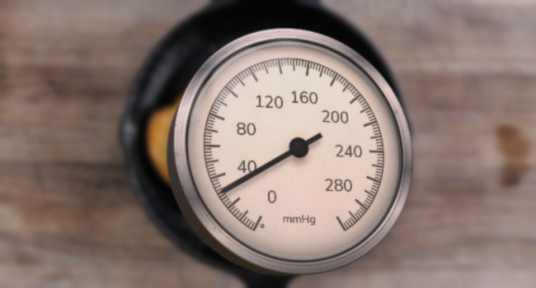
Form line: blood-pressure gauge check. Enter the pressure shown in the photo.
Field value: 30 mmHg
